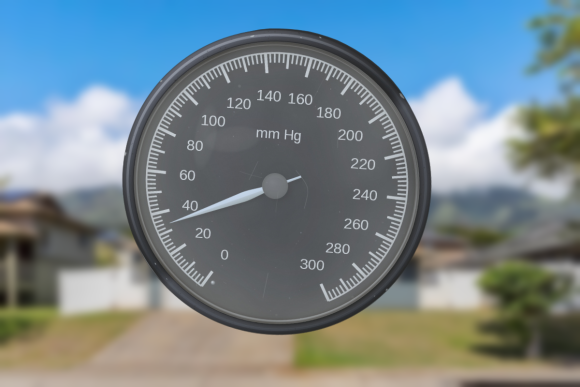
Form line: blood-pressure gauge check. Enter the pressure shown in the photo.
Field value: 34 mmHg
